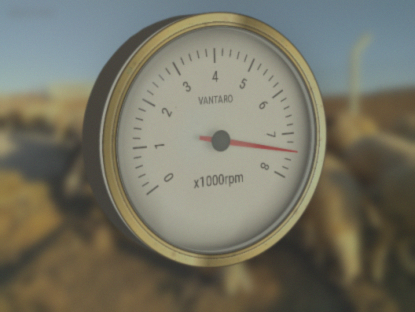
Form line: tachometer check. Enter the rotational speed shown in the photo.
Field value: 7400 rpm
